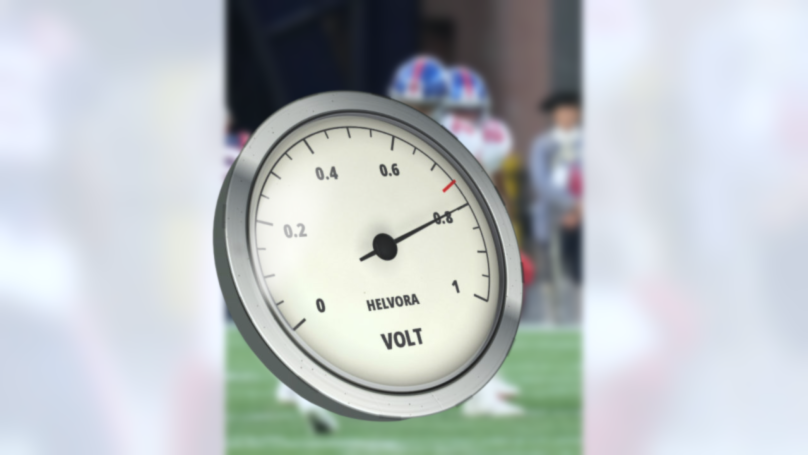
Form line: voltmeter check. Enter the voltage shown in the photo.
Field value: 0.8 V
